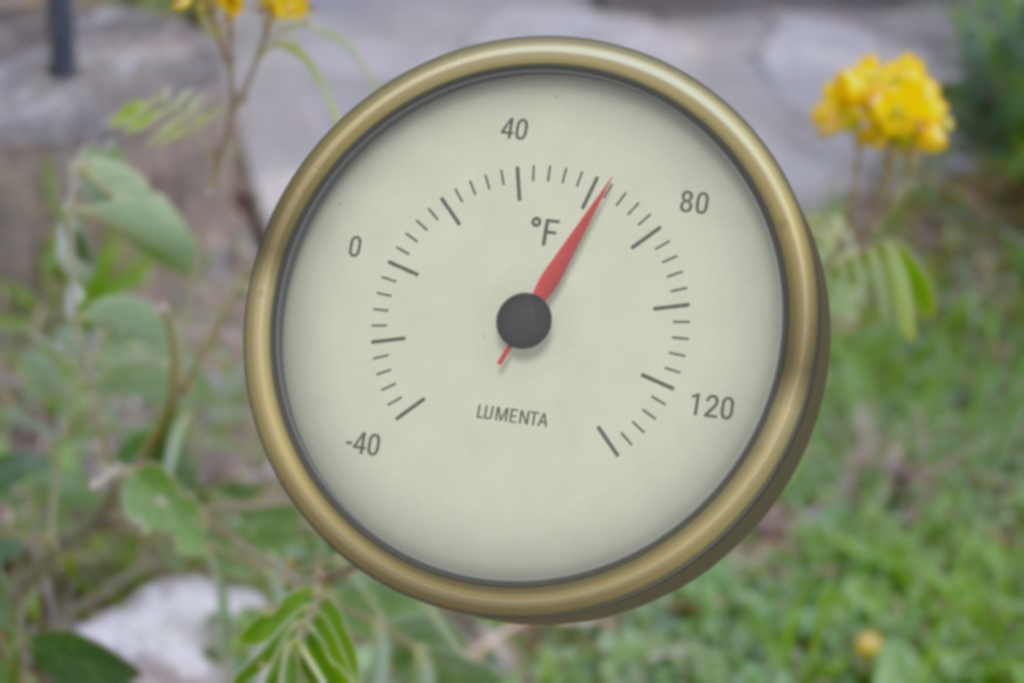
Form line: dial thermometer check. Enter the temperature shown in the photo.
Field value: 64 °F
